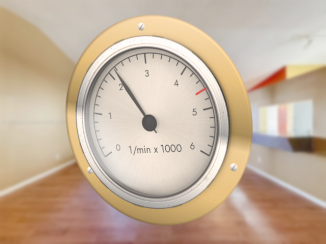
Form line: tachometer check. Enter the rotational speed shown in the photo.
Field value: 2200 rpm
